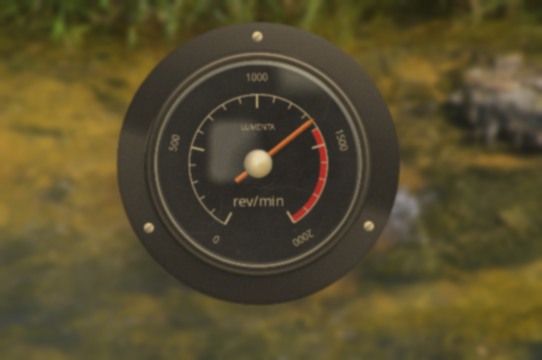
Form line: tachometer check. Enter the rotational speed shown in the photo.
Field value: 1350 rpm
